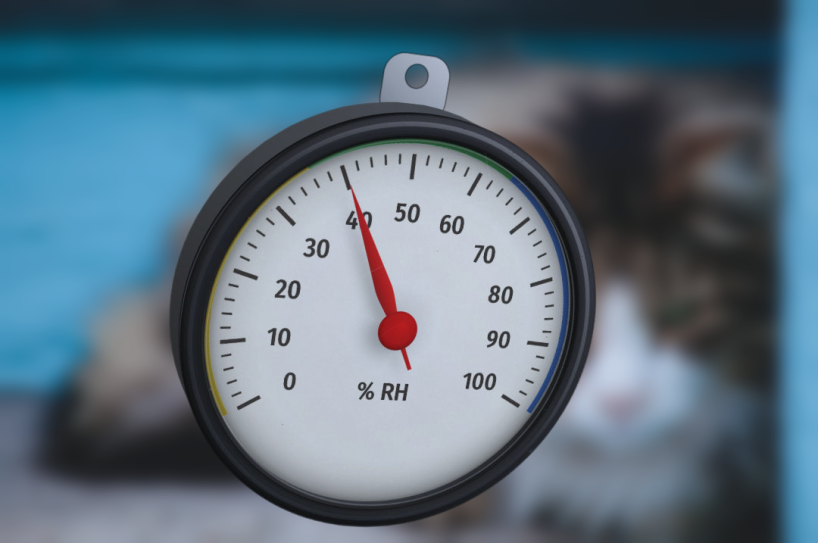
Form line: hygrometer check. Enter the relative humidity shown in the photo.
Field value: 40 %
